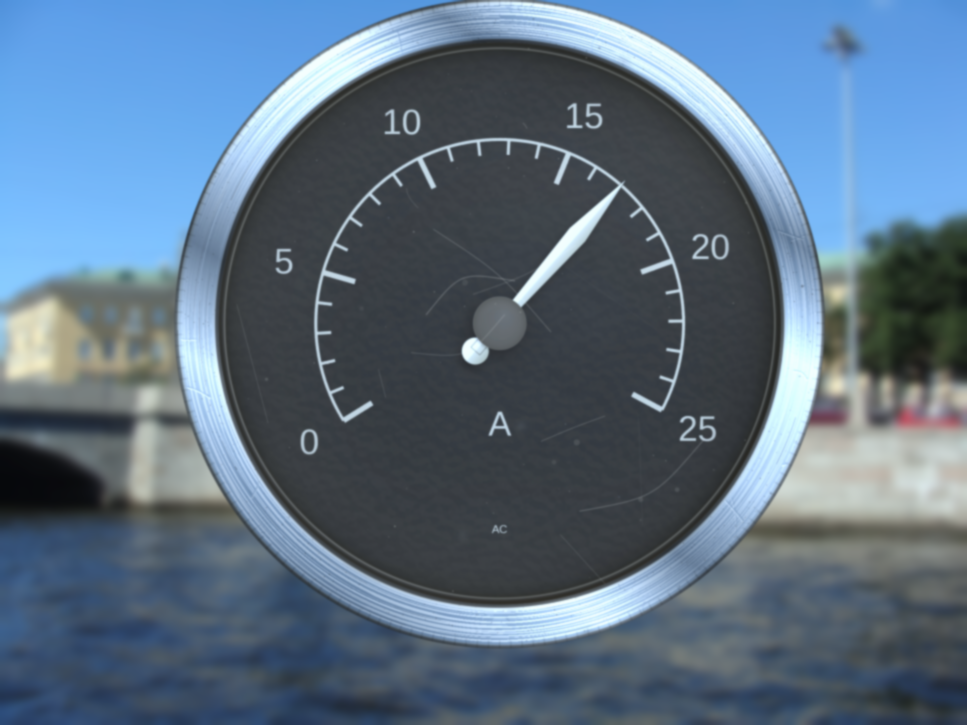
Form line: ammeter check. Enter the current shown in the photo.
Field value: 17 A
